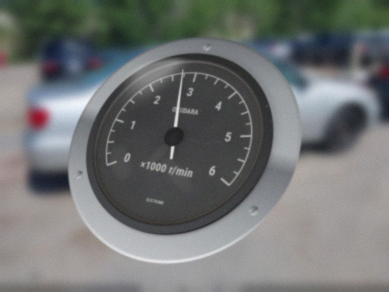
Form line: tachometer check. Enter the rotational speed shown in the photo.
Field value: 2750 rpm
